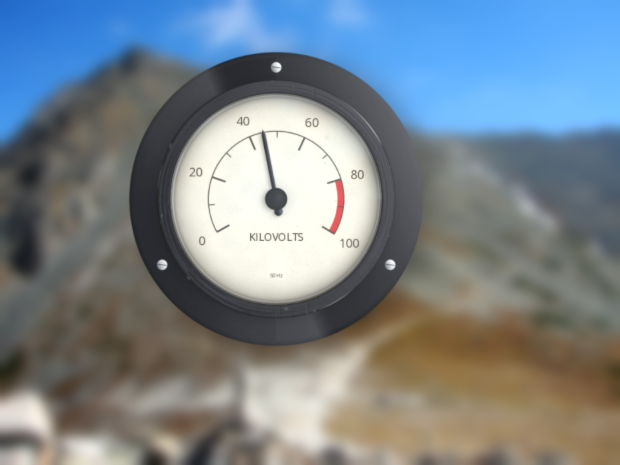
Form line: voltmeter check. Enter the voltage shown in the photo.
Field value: 45 kV
